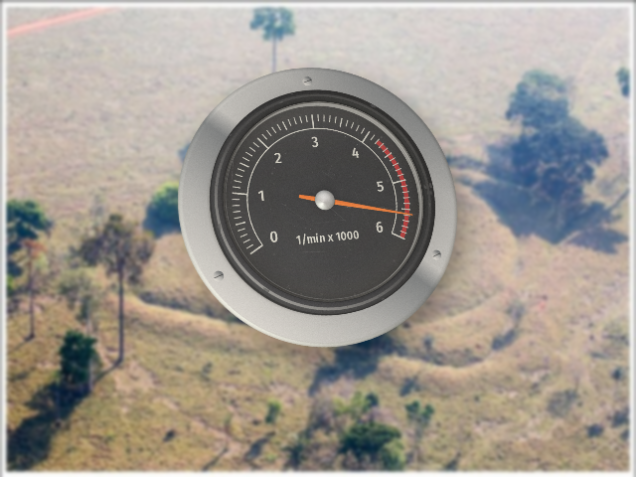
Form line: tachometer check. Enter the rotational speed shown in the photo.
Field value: 5600 rpm
